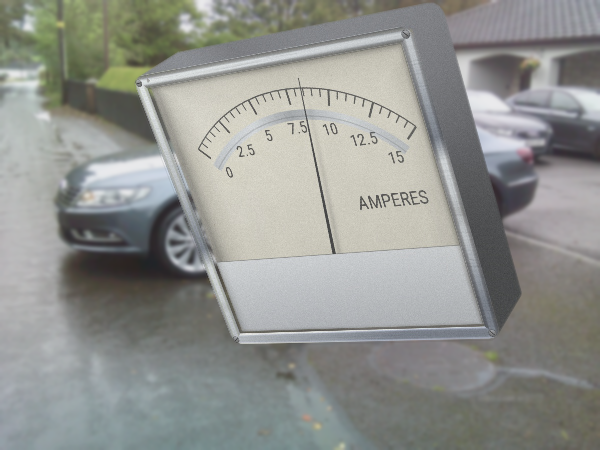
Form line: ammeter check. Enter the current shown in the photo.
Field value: 8.5 A
